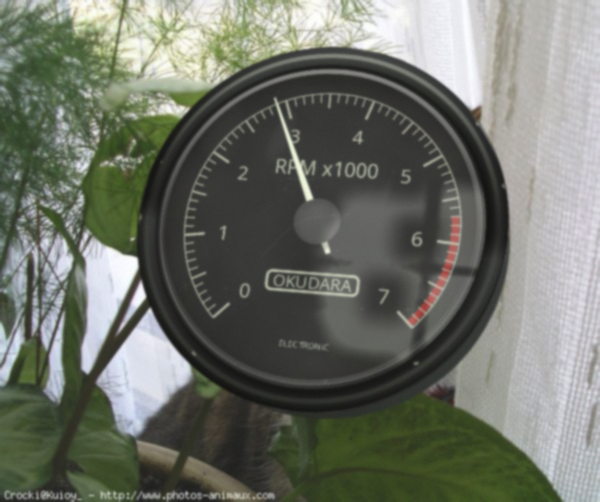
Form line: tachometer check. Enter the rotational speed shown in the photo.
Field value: 2900 rpm
